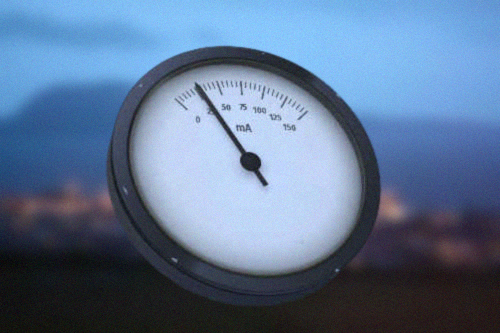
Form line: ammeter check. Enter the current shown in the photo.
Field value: 25 mA
